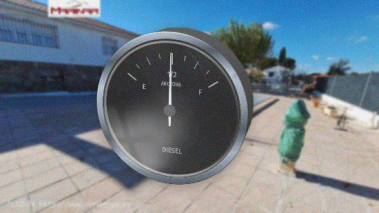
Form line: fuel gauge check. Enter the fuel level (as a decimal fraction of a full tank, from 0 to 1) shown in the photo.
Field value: 0.5
